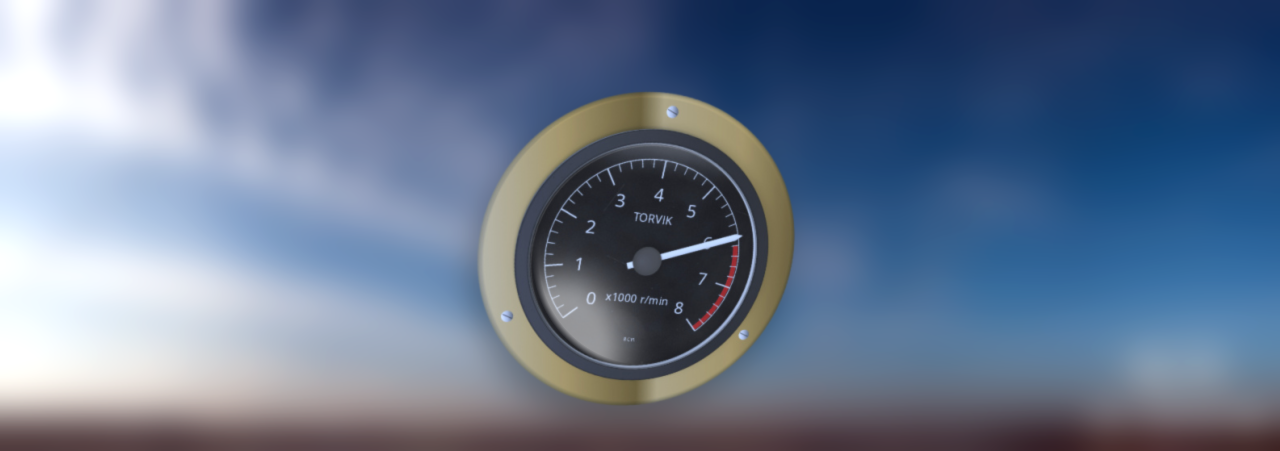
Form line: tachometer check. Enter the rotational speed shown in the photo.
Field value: 6000 rpm
